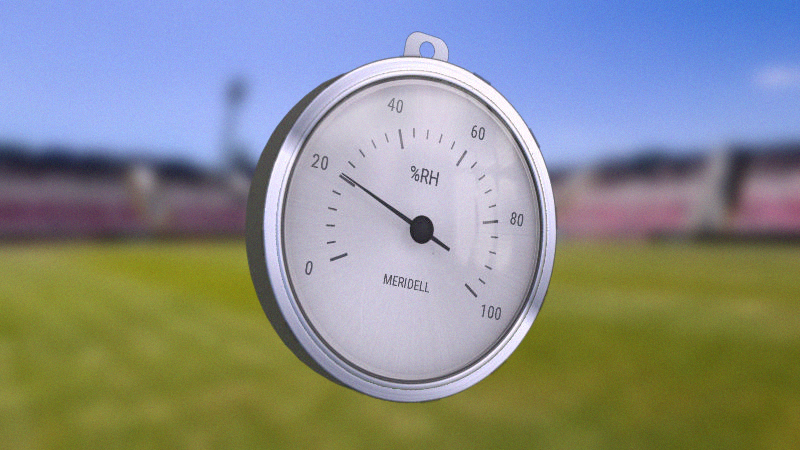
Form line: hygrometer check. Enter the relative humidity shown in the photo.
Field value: 20 %
